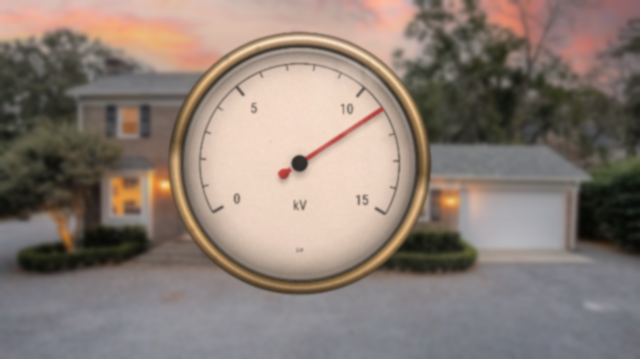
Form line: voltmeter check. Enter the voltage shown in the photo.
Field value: 11 kV
